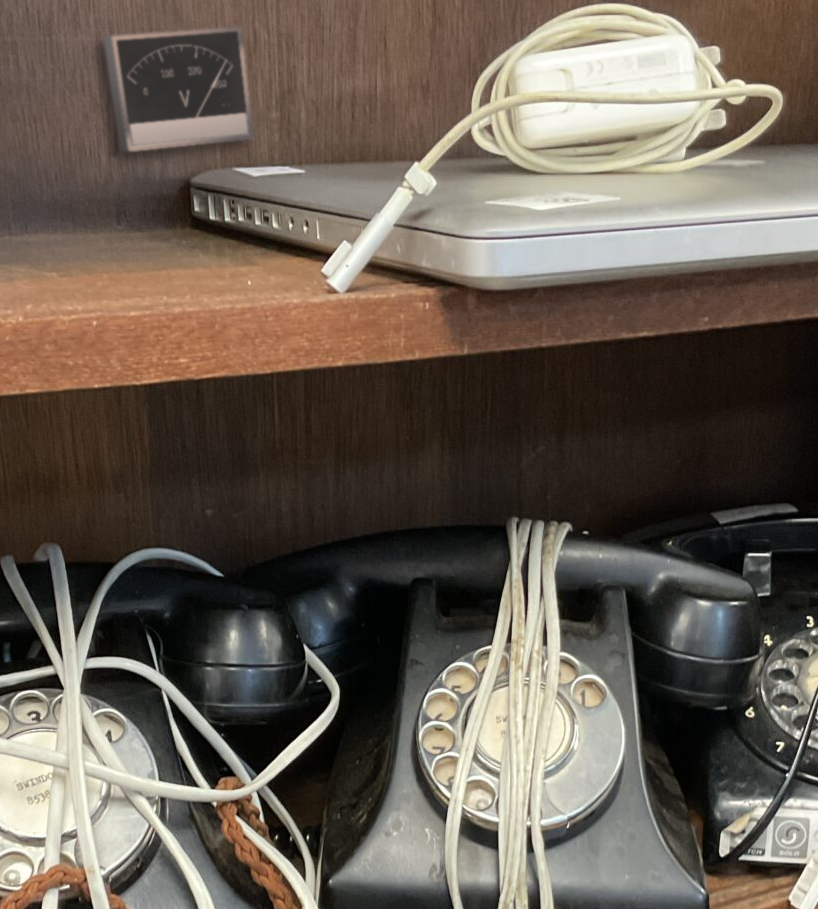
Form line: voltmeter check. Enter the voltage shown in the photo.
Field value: 280 V
